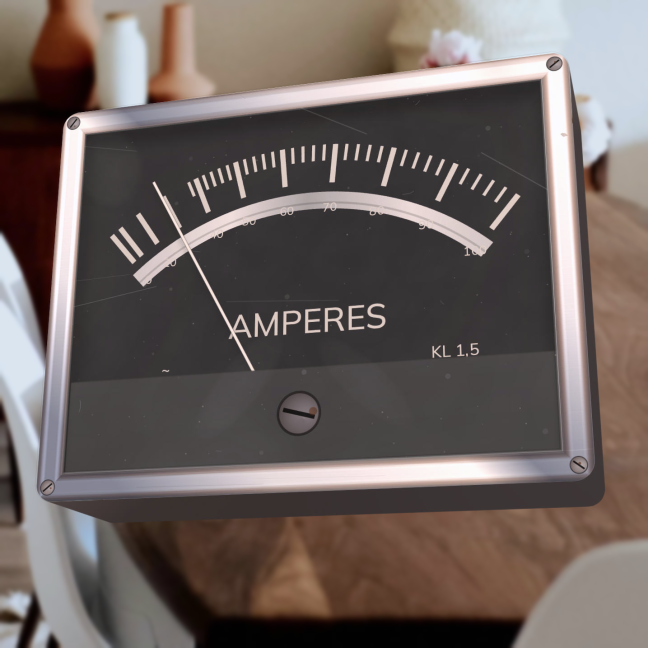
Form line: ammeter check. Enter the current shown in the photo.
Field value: 30 A
